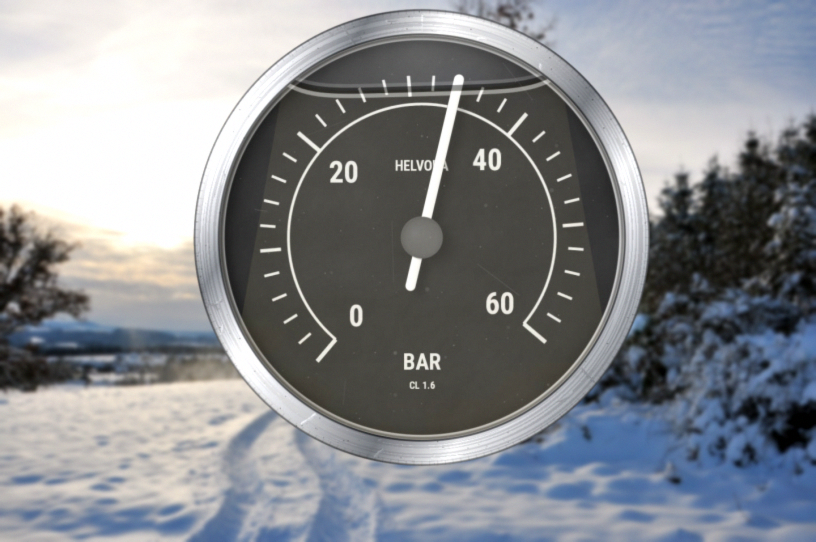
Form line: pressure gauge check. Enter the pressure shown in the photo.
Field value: 34 bar
